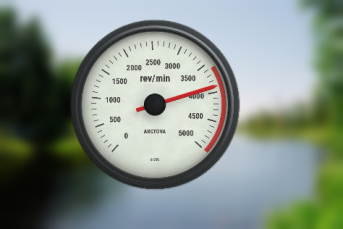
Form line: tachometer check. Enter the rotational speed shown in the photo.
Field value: 3900 rpm
